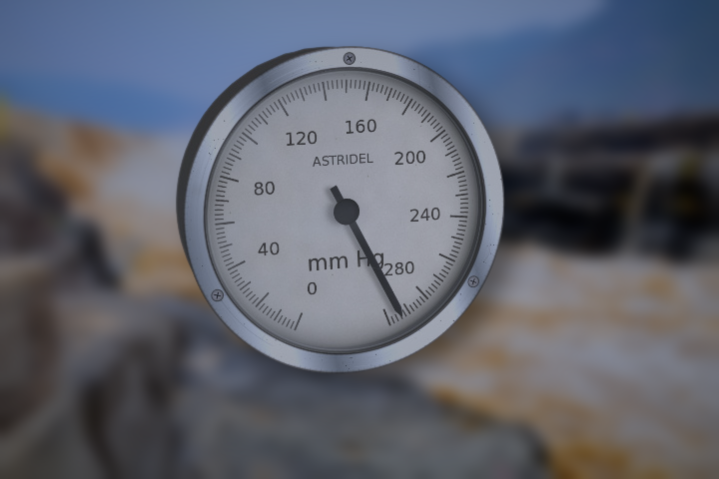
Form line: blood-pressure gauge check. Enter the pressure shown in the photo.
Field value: 294 mmHg
